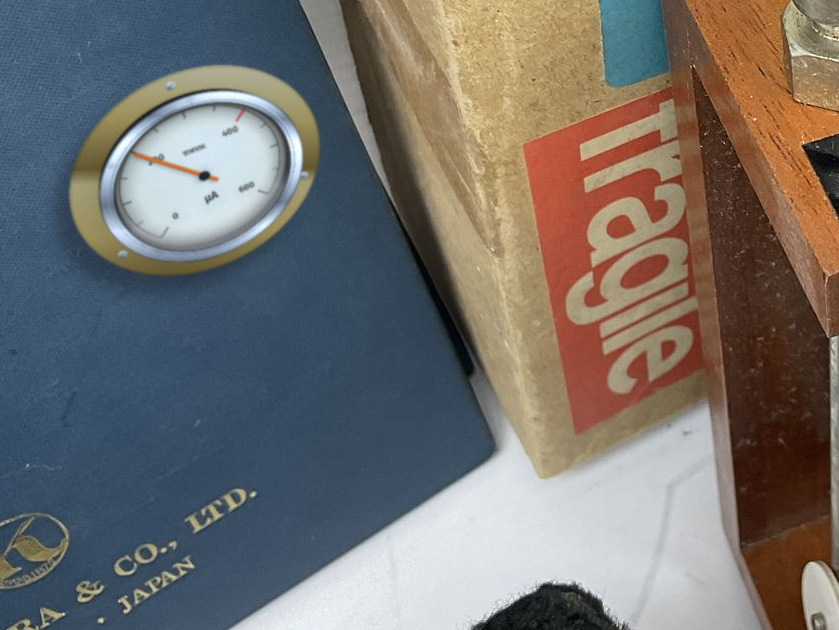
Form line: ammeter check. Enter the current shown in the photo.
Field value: 200 µA
